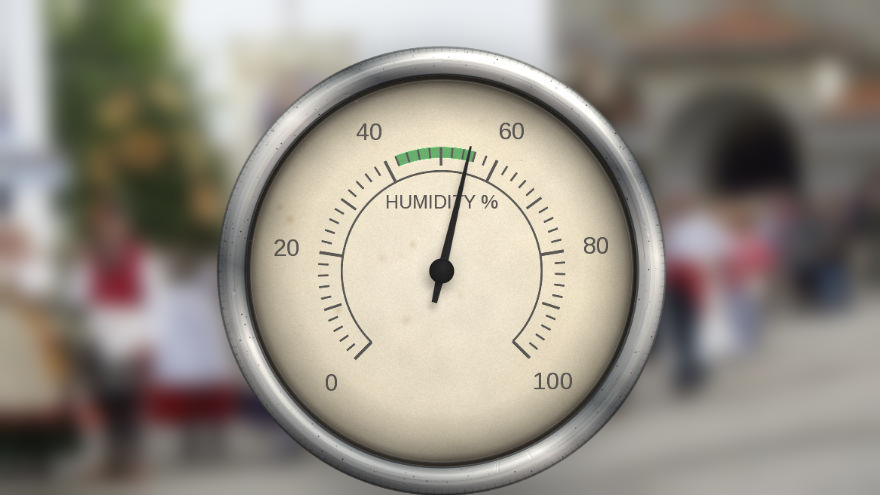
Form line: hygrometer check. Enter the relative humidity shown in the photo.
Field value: 55 %
